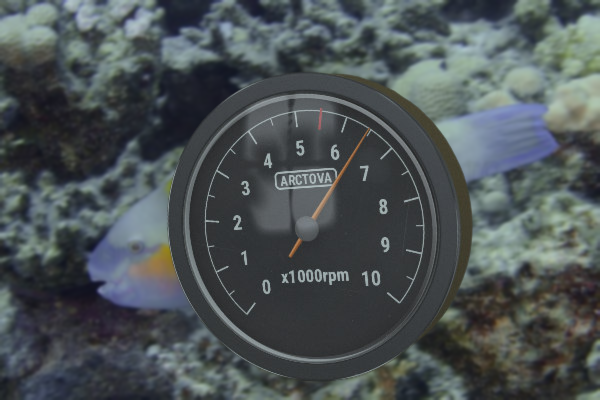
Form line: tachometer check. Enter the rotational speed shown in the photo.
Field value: 6500 rpm
